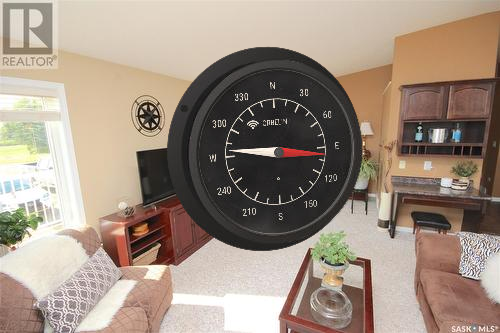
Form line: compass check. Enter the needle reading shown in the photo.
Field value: 97.5 °
